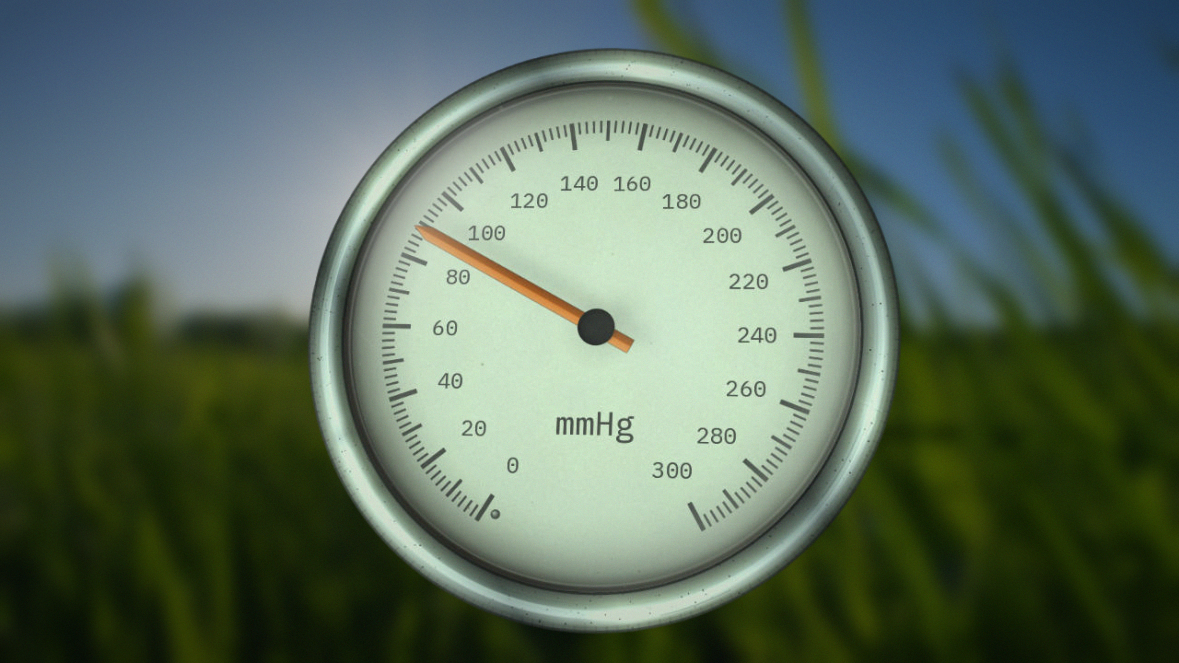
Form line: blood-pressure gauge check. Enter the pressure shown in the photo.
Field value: 88 mmHg
